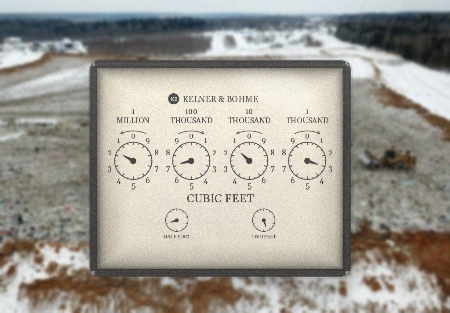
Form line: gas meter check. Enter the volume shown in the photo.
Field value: 171300 ft³
